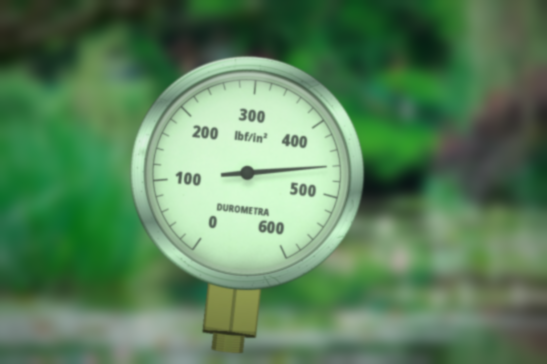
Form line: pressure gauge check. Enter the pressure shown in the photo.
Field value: 460 psi
